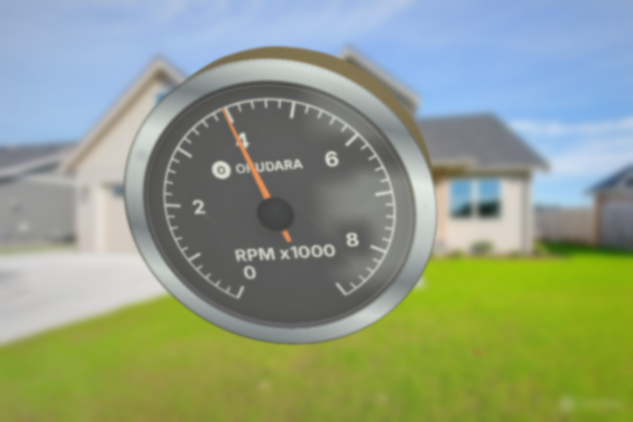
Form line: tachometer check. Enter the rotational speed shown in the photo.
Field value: 4000 rpm
